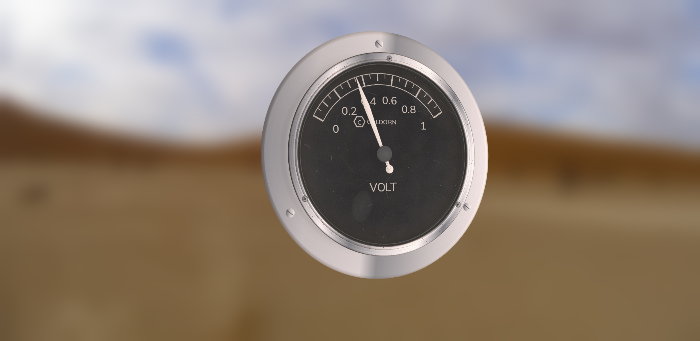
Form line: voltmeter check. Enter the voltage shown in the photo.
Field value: 0.35 V
